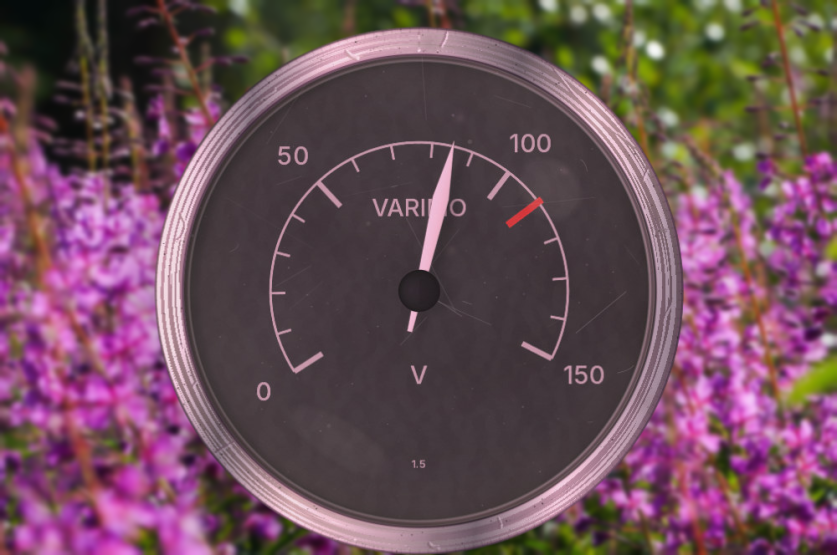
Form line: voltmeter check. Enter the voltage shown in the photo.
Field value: 85 V
